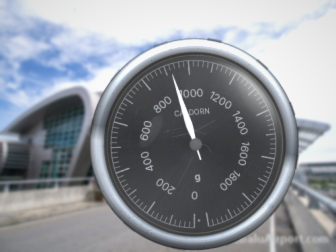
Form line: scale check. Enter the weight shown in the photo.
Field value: 920 g
